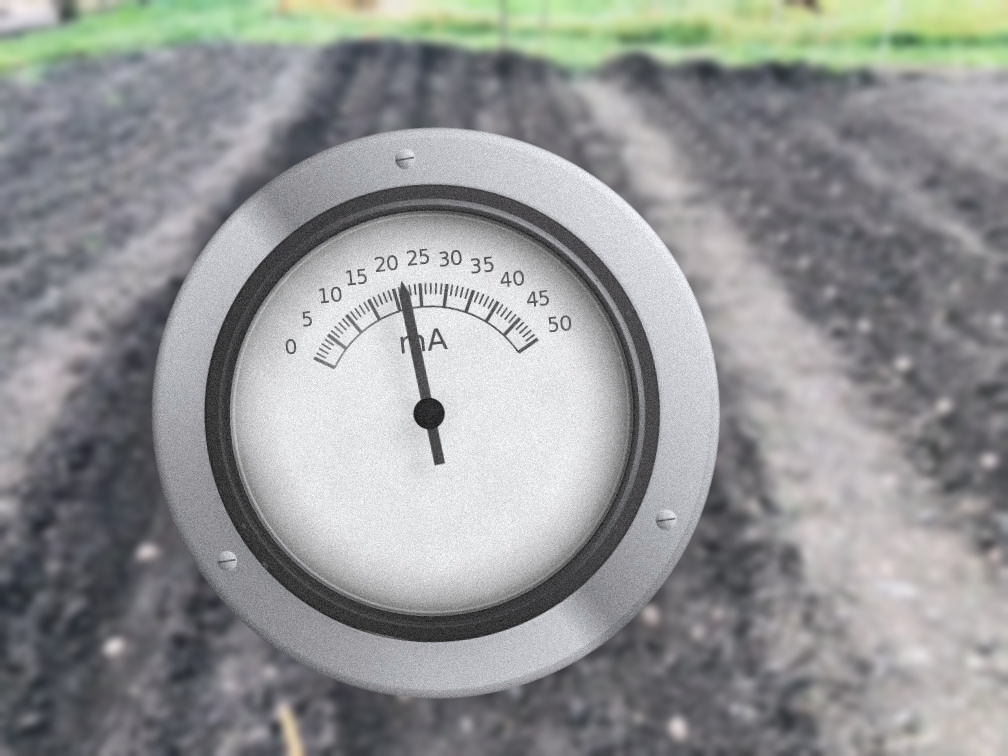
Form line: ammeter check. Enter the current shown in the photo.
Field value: 22 mA
